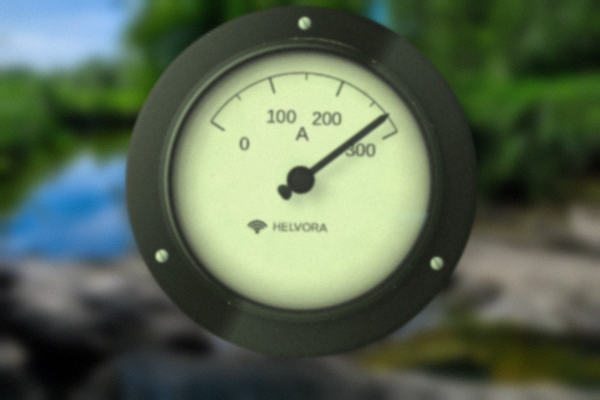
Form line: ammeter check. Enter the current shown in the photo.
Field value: 275 A
